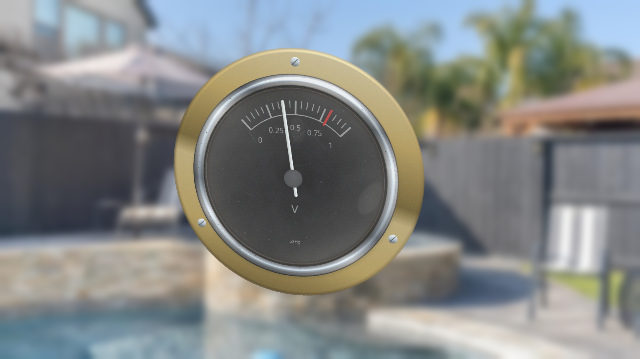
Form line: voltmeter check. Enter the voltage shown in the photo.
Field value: 0.4 V
